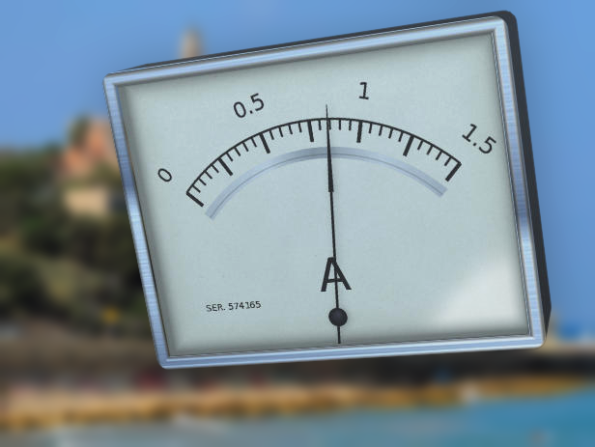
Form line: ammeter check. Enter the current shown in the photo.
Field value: 0.85 A
